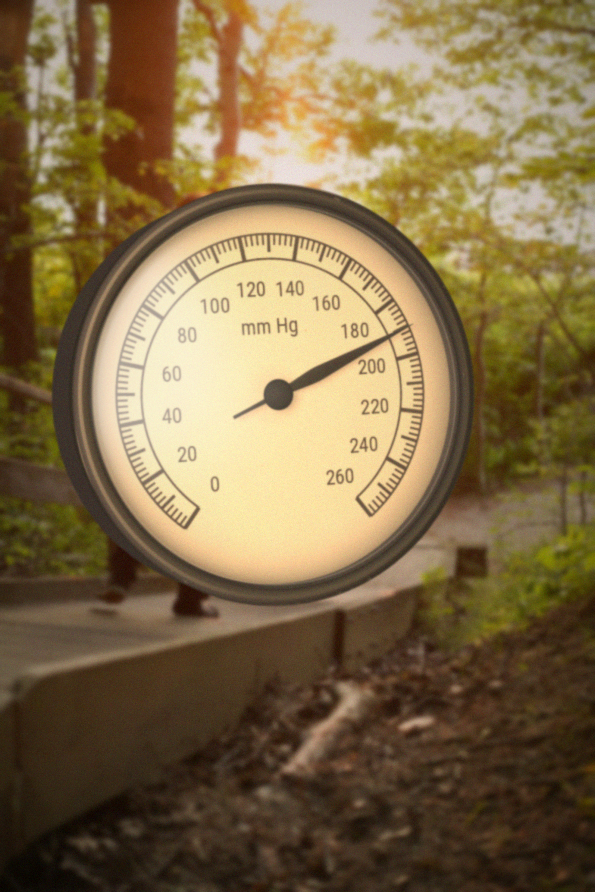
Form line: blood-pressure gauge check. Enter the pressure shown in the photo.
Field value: 190 mmHg
